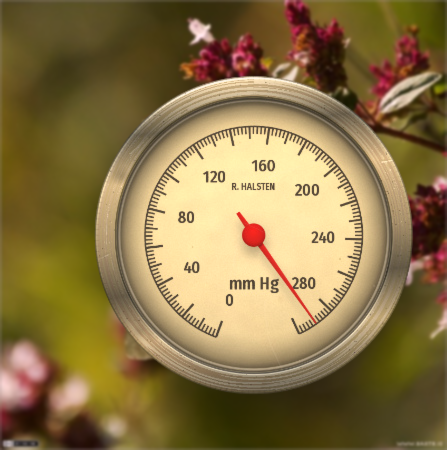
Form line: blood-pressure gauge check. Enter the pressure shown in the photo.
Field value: 290 mmHg
